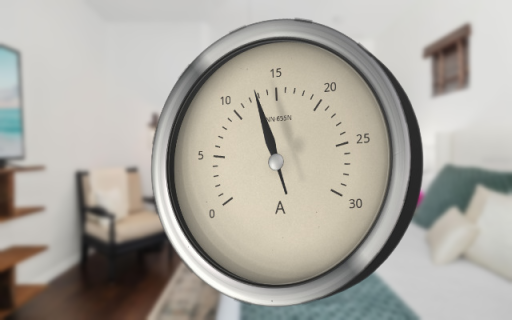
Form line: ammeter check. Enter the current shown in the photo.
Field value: 13 A
